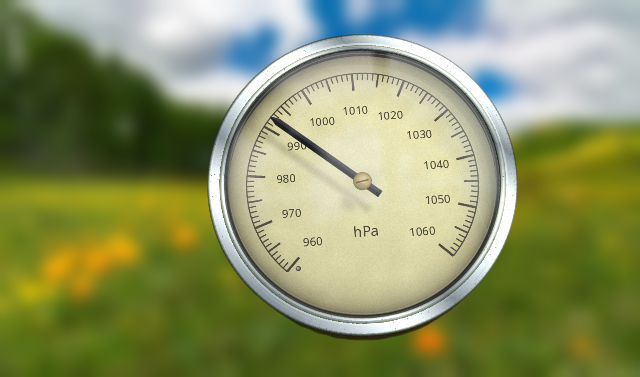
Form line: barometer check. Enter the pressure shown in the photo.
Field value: 992 hPa
